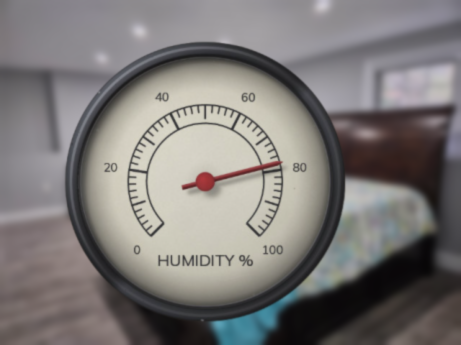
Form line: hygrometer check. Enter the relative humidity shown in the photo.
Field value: 78 %
